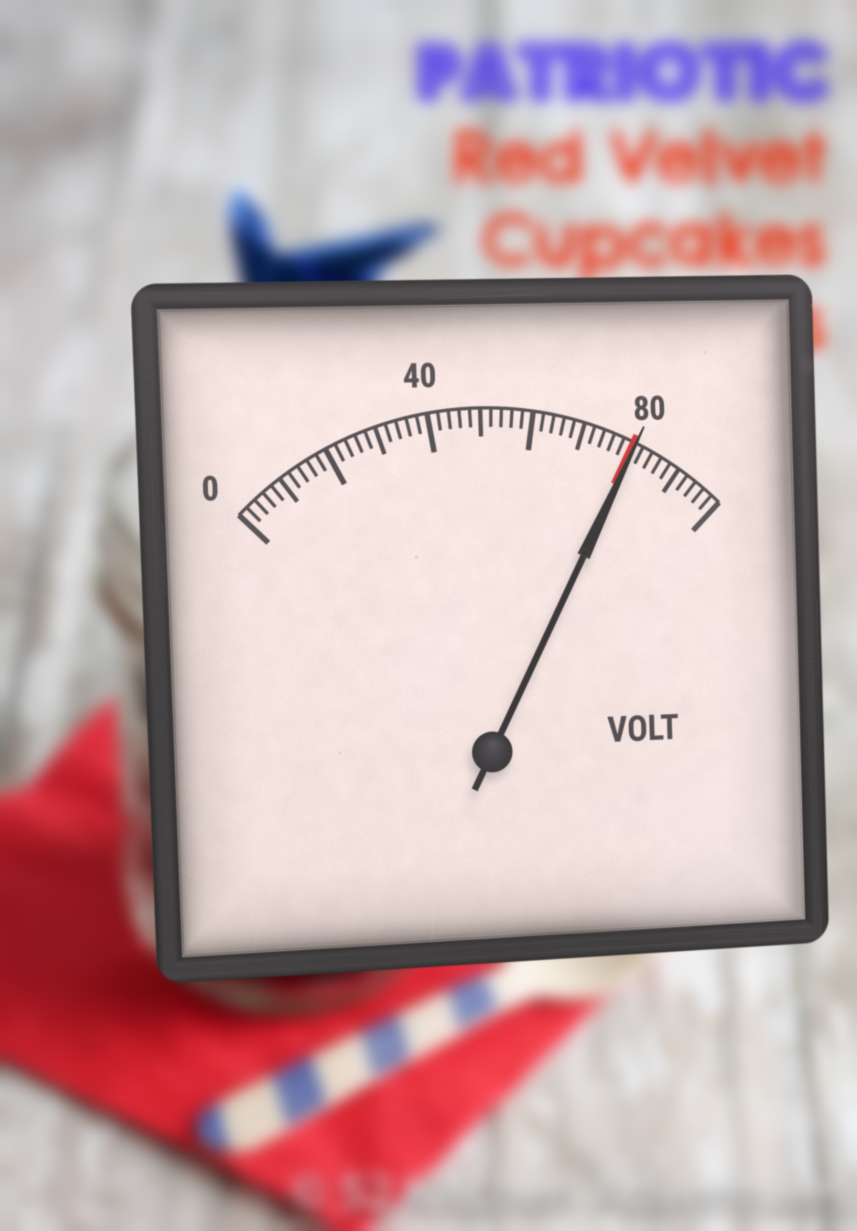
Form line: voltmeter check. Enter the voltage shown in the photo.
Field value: 80 V
